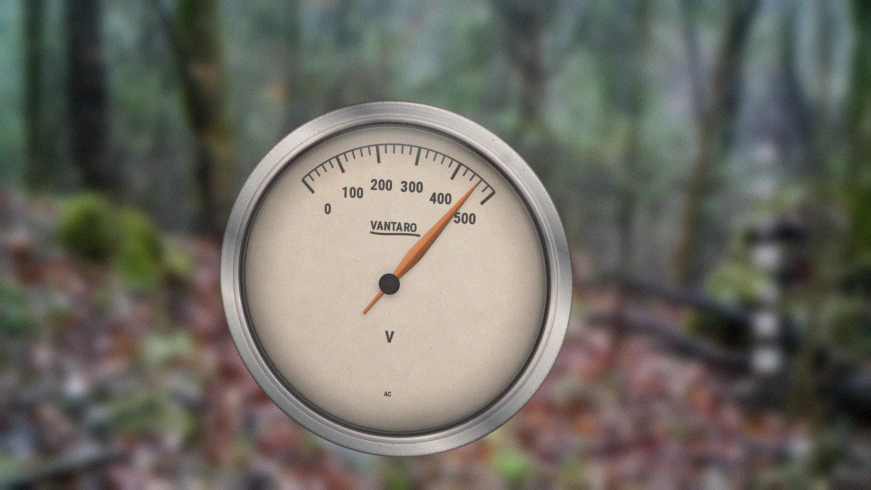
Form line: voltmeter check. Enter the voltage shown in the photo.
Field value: 460 V
